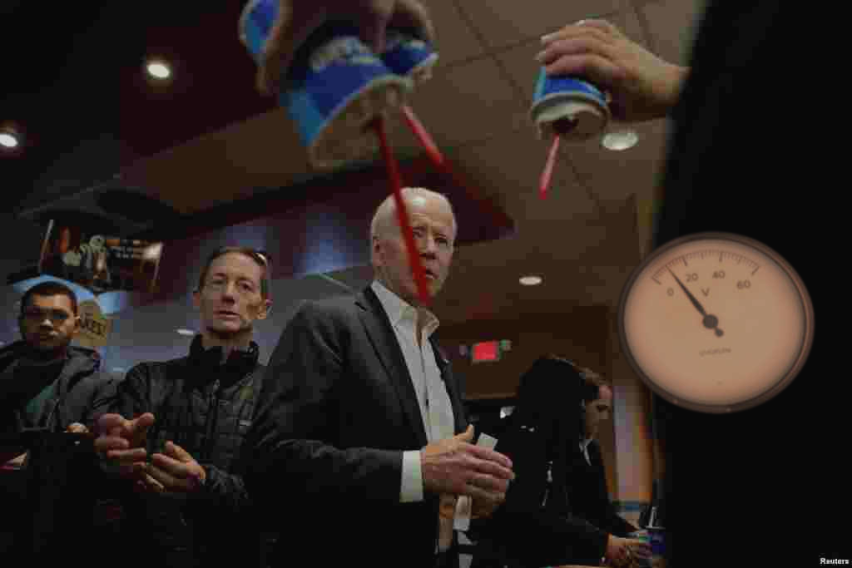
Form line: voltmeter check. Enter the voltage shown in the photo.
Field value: 10 V
